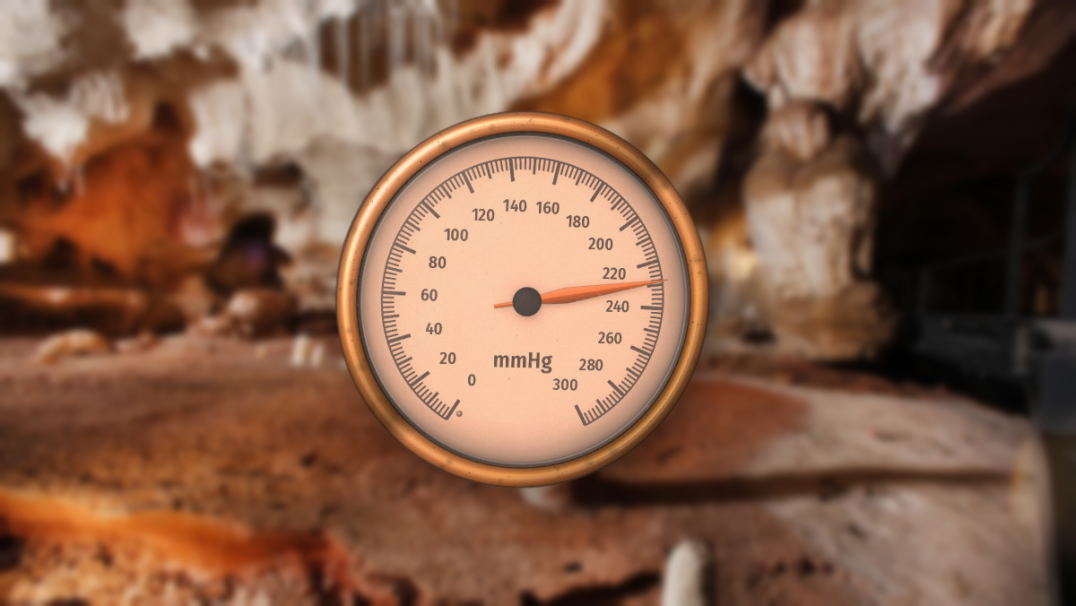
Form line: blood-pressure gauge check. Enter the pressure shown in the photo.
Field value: 228 mmHg
